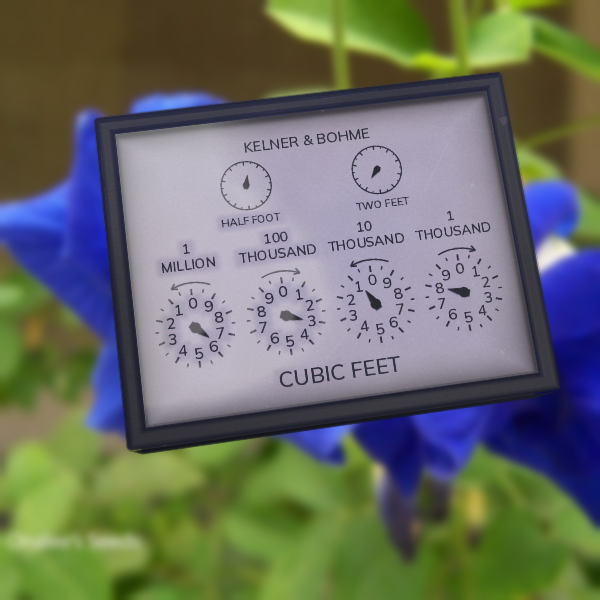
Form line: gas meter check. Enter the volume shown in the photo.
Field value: 630800 ft³
